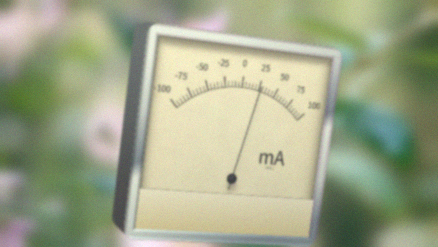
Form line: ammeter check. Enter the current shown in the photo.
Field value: 25 mA
